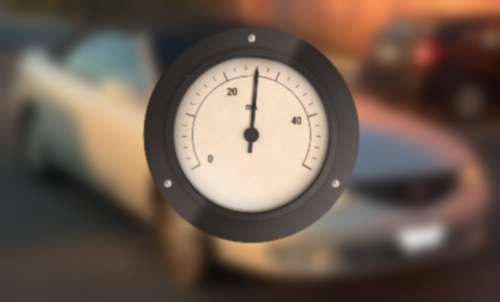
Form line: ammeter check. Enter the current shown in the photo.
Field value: 26 mA
